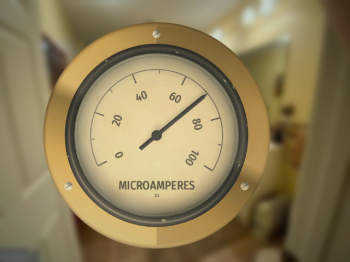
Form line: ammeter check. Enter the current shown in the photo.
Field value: 70 µA
